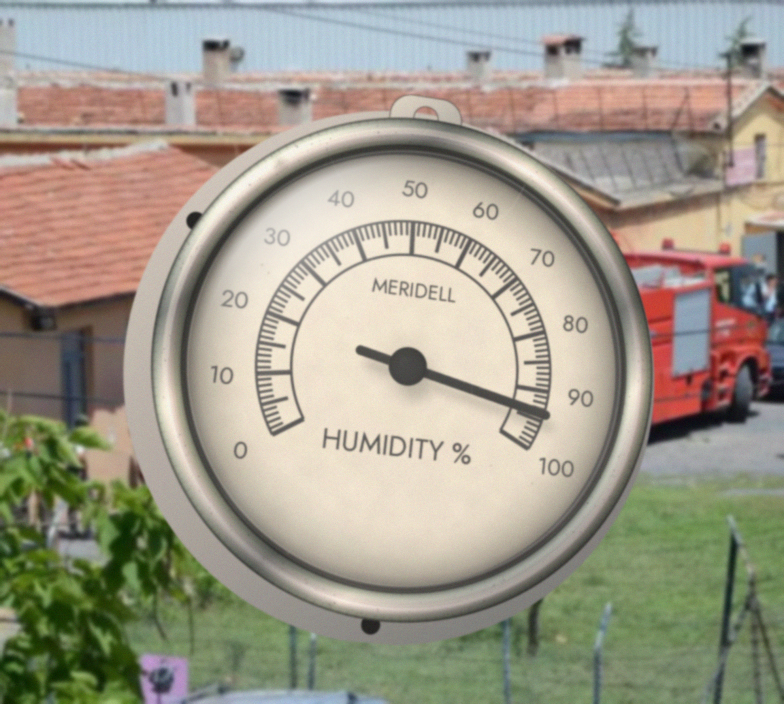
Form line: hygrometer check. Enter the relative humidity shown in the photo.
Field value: 94 %
